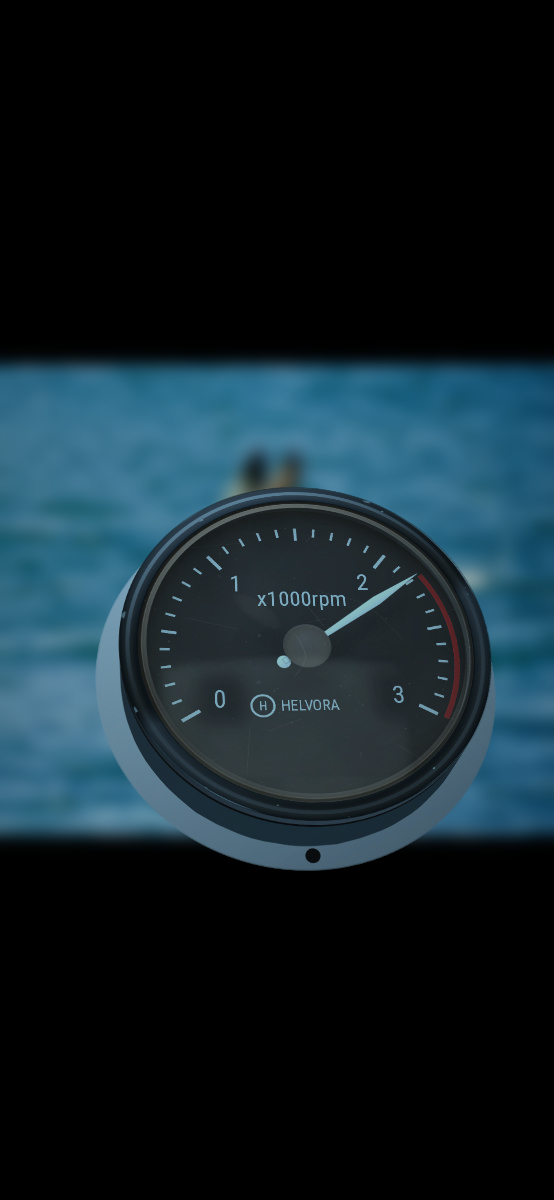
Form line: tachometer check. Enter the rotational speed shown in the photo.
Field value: 2200 rpm
